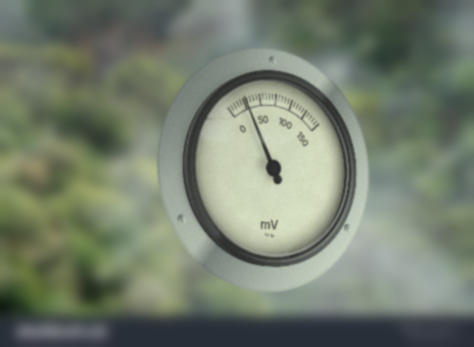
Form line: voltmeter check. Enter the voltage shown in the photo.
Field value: 25 mV
